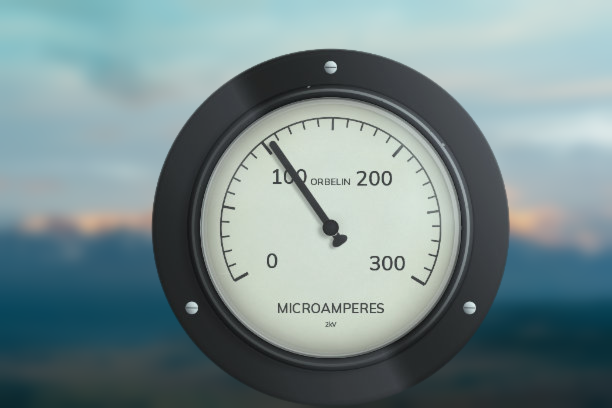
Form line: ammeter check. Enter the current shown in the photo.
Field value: 105 µA
